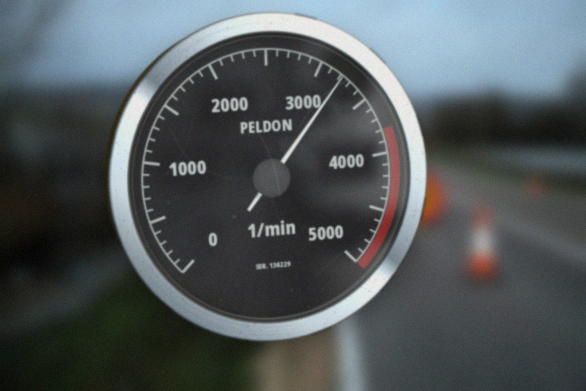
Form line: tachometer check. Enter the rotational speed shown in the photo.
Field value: 3200 rpm
